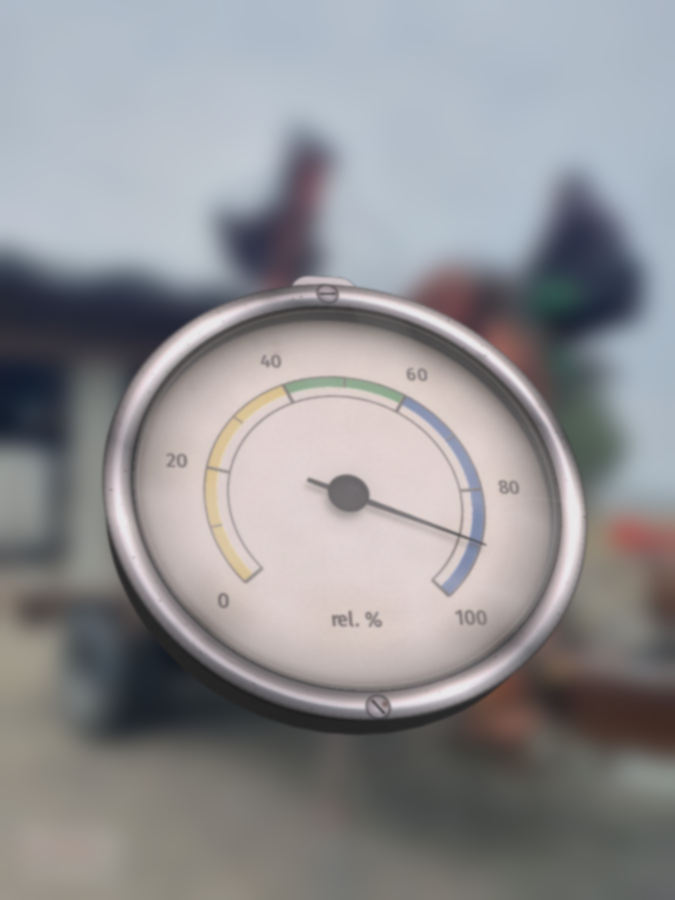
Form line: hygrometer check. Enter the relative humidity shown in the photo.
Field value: 90 %
